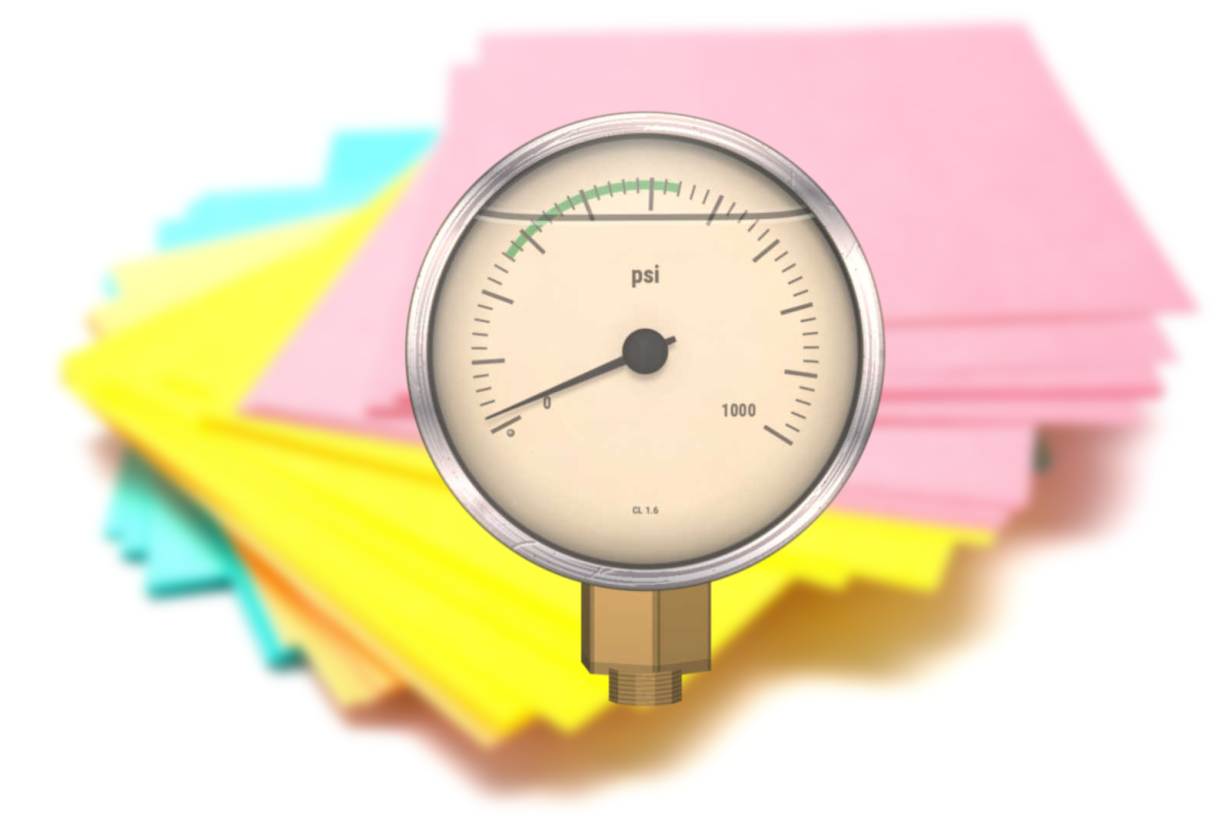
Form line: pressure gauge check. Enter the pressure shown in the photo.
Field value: 20 psi
